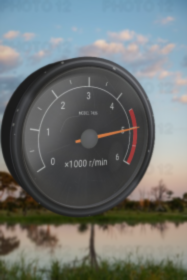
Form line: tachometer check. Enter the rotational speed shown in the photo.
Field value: 5000 rpm
